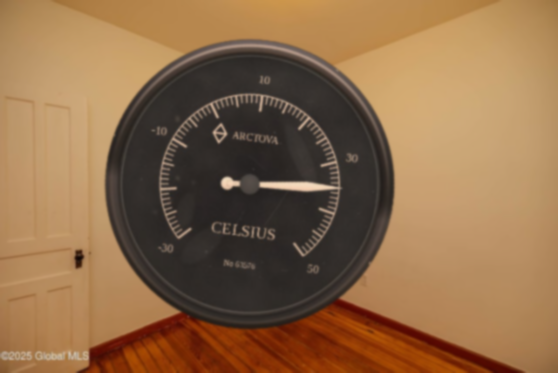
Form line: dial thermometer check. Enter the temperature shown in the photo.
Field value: 35 °C
